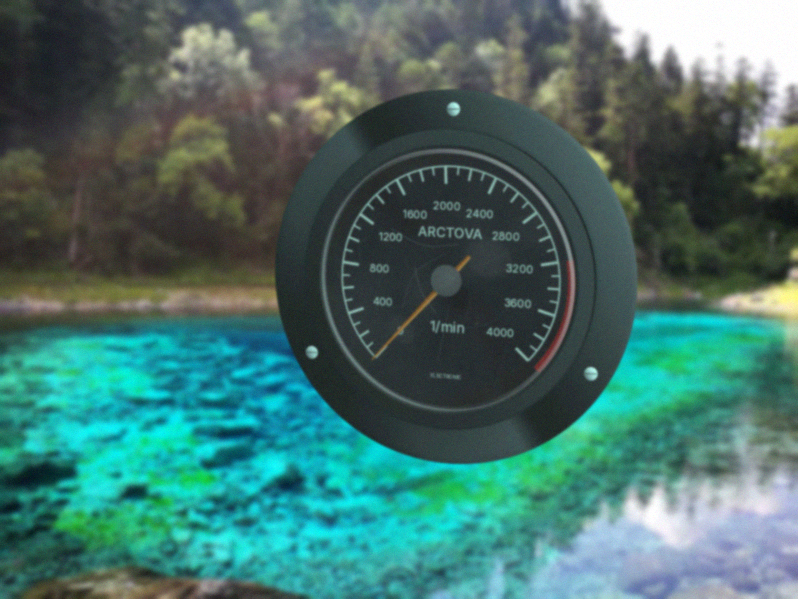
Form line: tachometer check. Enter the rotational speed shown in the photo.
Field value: 0 rpm
